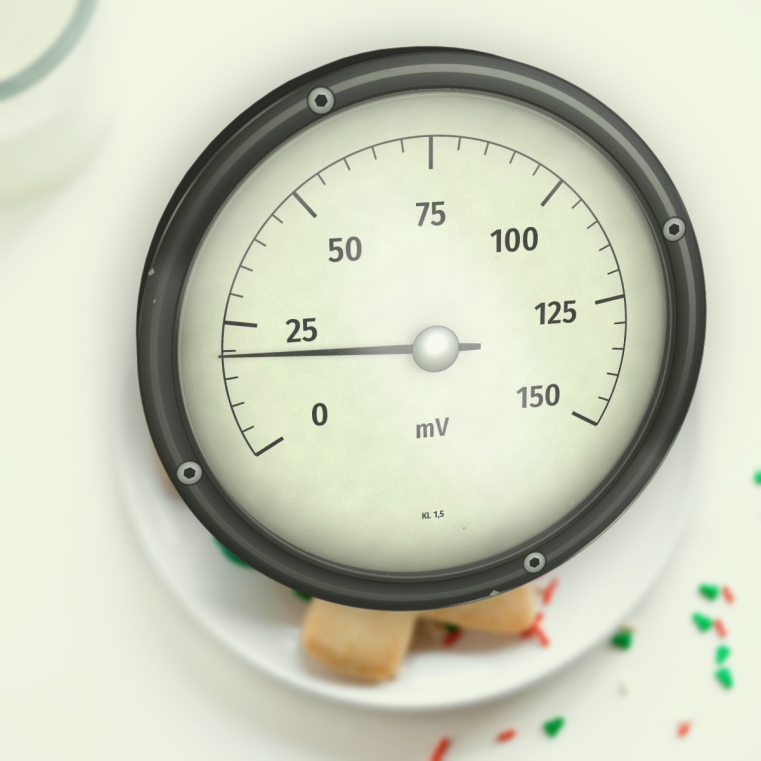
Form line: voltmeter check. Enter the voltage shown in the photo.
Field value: 20 mV
